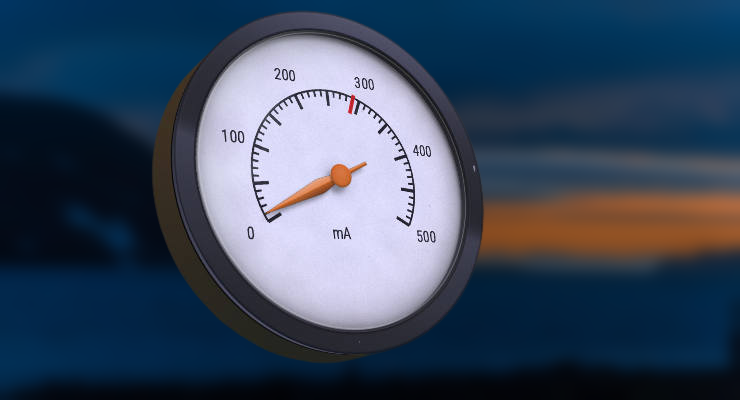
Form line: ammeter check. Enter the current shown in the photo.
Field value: 10 mA
